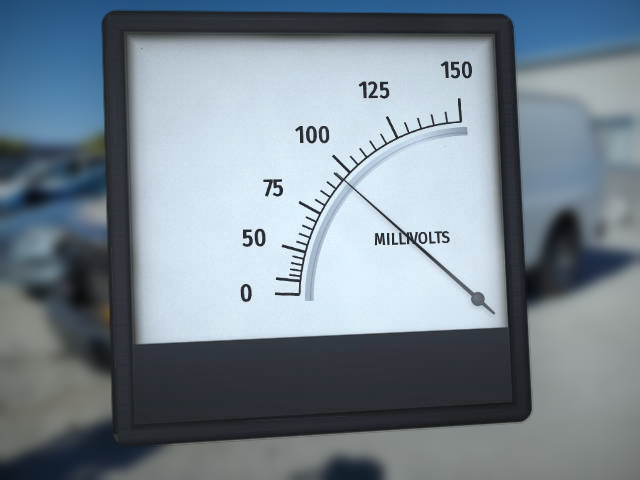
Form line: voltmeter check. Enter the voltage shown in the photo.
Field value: 95 mV
